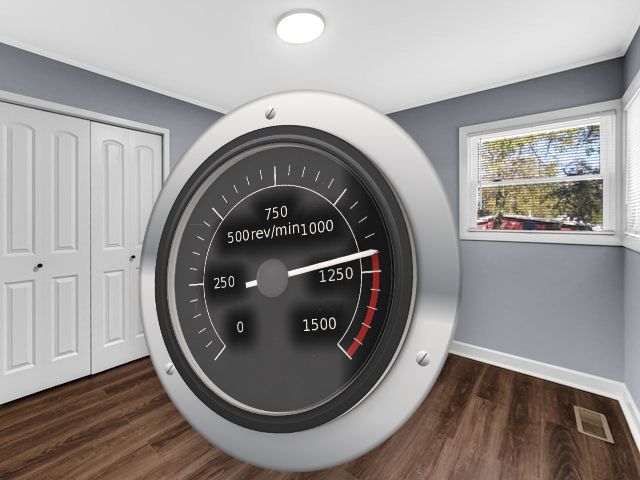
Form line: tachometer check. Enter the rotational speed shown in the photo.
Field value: 1200 rpm
